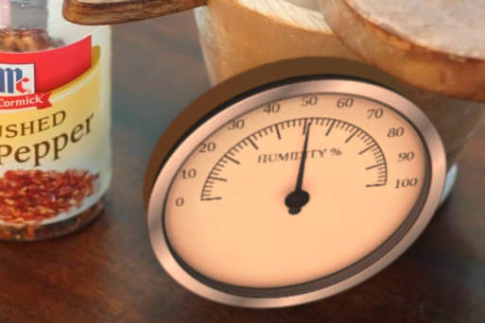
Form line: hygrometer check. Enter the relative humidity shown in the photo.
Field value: 50 %
